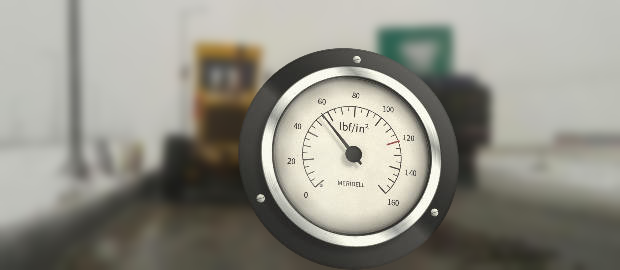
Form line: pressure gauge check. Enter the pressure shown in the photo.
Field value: 55 psi
